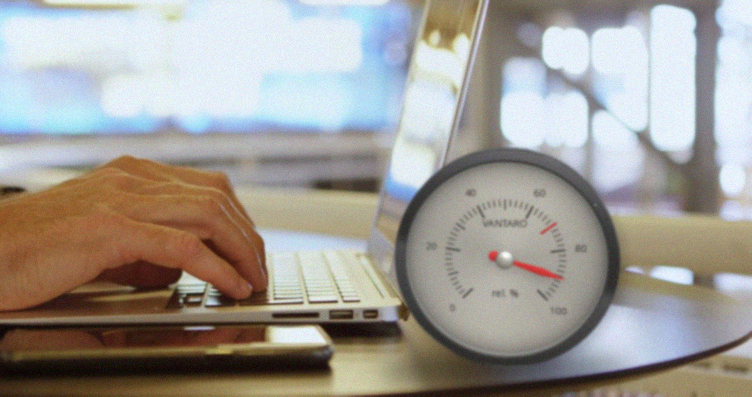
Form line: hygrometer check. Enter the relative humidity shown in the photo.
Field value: 90 %
